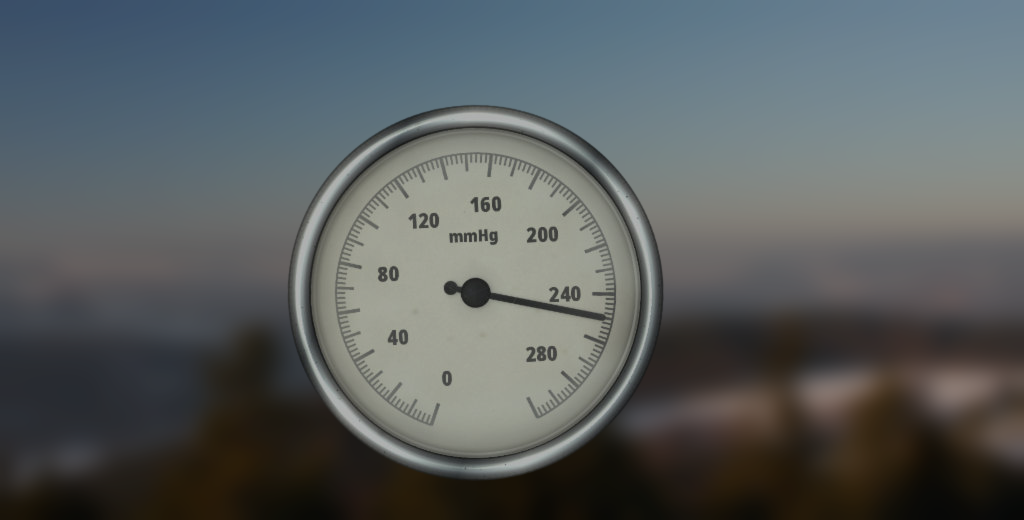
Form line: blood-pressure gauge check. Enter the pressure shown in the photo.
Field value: 250 mmHg
